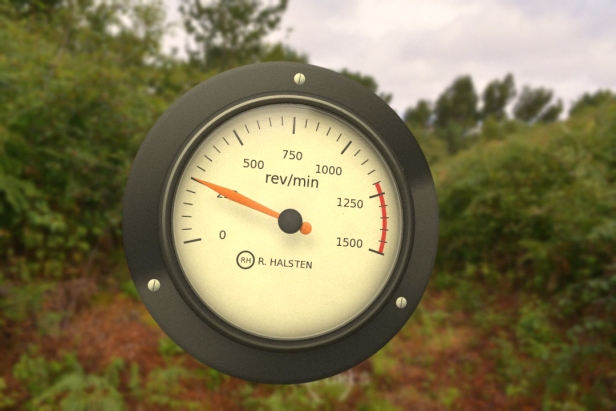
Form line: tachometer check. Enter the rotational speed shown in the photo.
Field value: 250 rpm
